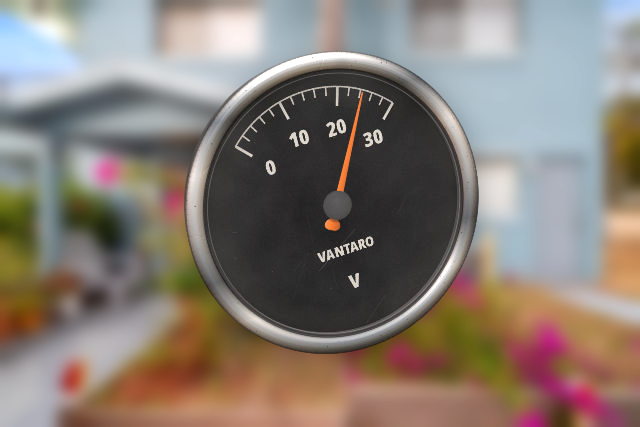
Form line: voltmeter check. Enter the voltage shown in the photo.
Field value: 24 V
